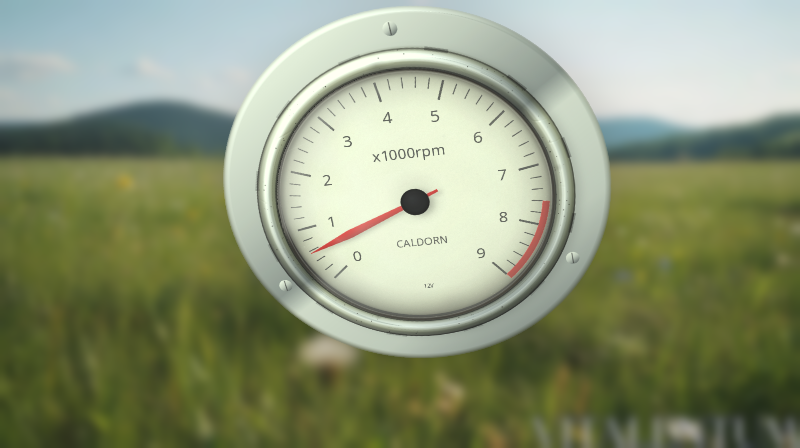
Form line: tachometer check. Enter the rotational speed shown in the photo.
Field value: 600 rpm
